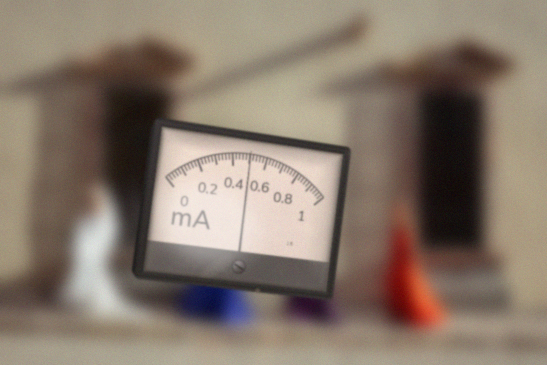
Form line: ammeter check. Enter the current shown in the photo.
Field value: 0.5 mA
